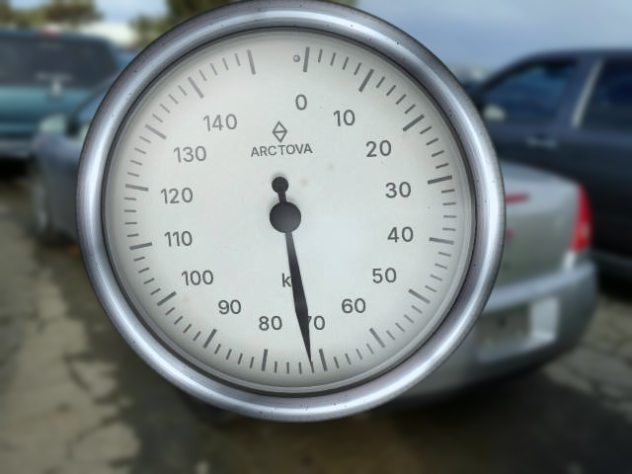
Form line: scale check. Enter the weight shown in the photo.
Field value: 72 kg
